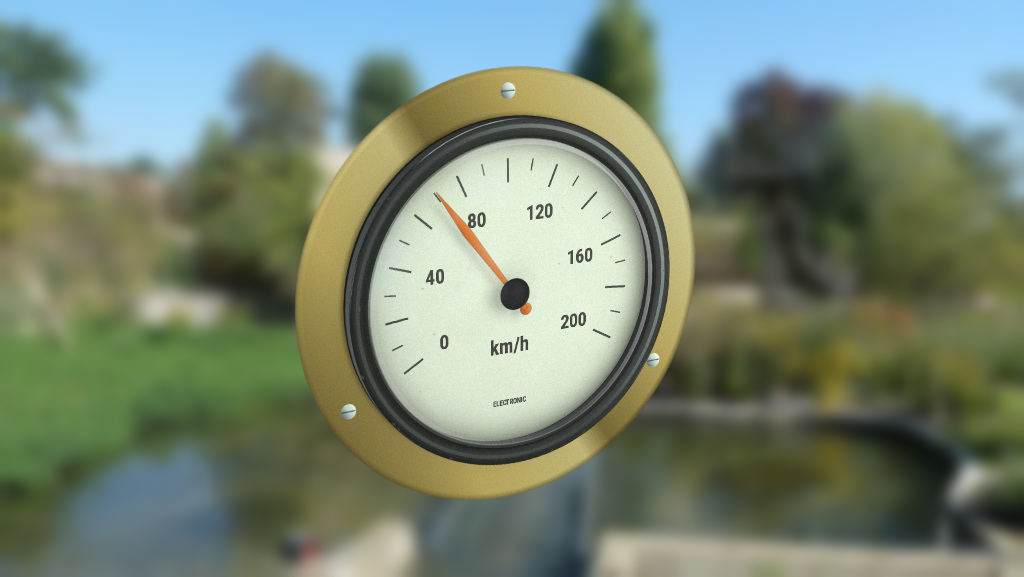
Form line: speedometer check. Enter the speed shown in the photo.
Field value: 70 km/h
